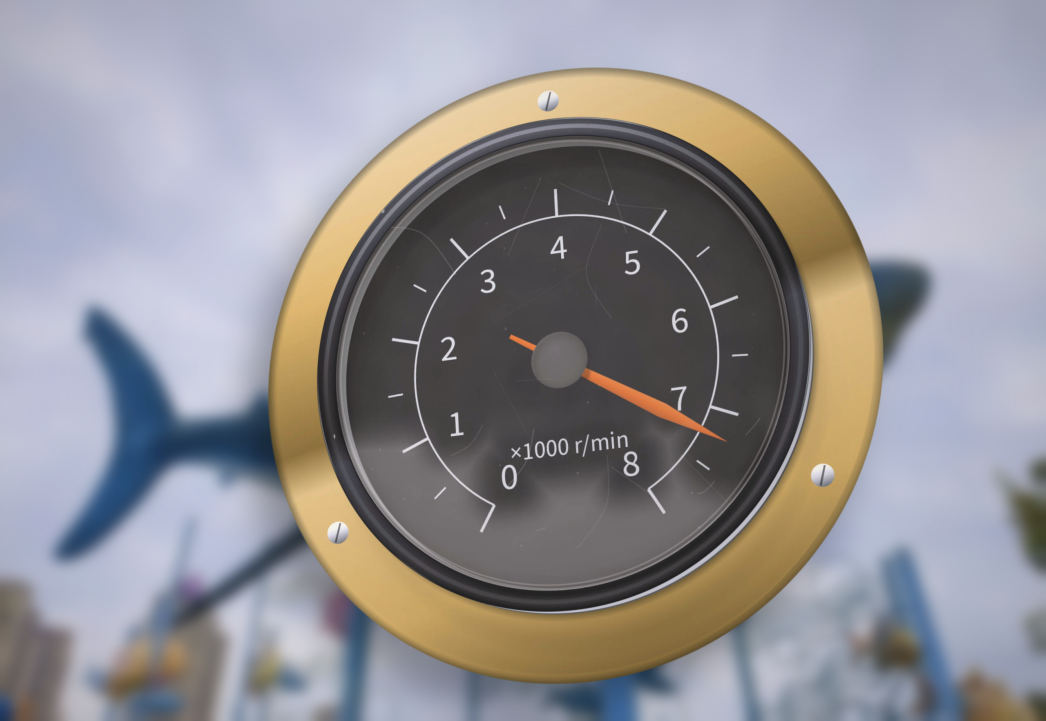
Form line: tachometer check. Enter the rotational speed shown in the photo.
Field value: 7250 rpm
